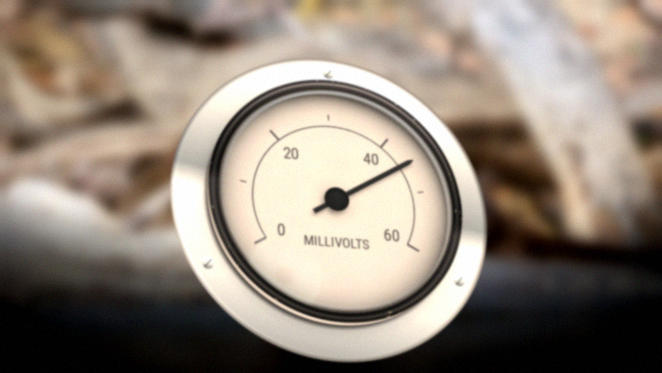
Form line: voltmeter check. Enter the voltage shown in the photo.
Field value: 45 mV
